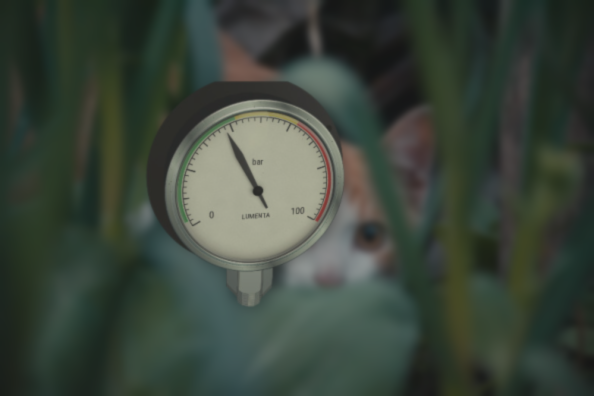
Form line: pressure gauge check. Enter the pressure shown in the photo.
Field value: 38 bar
